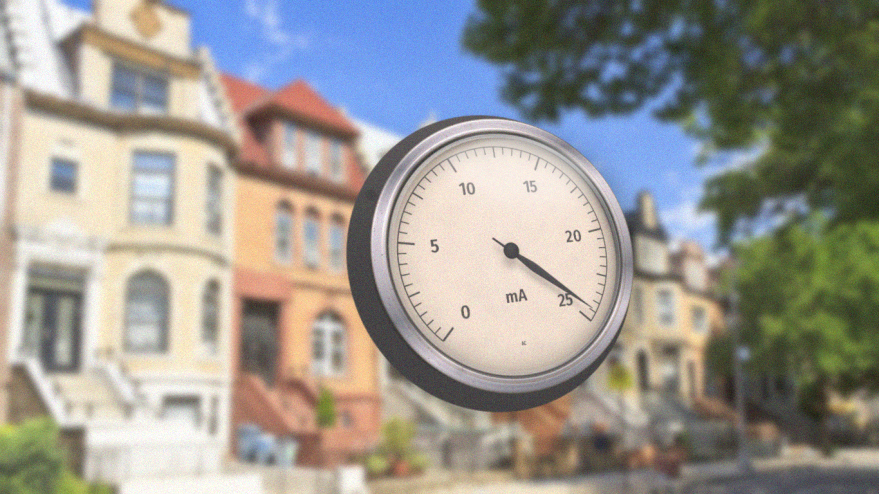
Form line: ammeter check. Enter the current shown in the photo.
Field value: 24.5 mA
